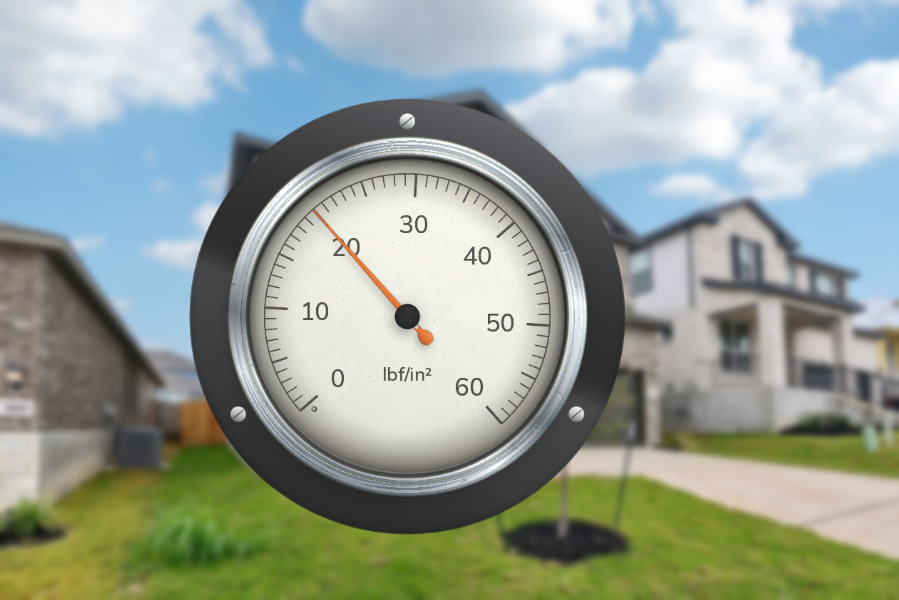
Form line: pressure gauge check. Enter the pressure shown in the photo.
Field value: 20 psi
